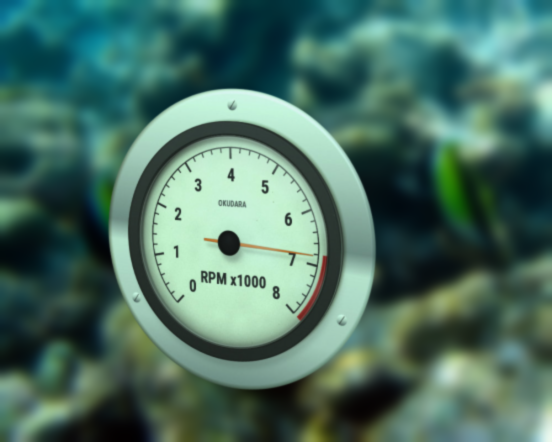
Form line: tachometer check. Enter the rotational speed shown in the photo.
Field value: 6800 rpm
